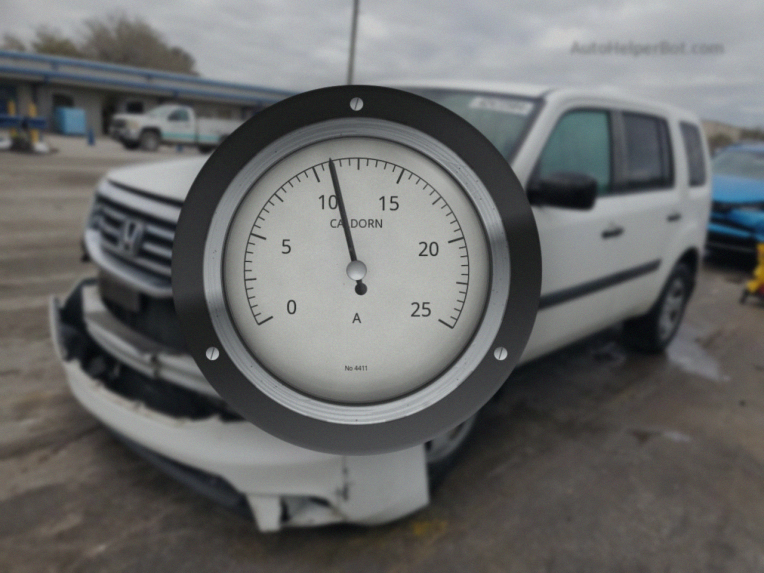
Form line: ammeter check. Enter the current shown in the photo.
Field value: 11 A
